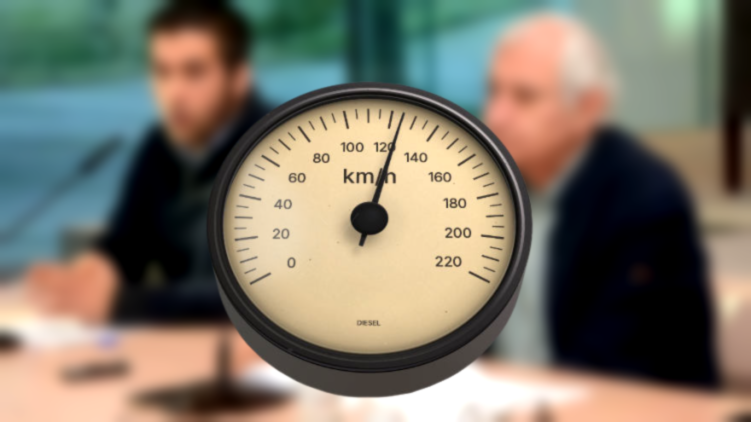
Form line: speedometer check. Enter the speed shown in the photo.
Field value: 125 km/h
